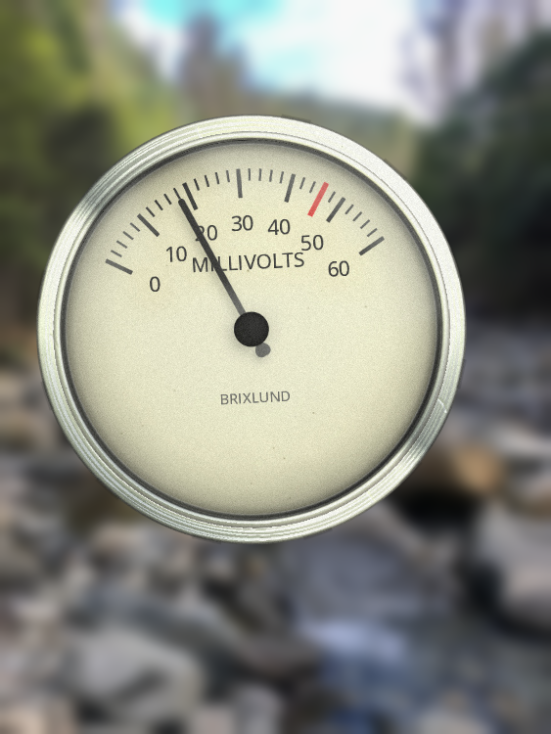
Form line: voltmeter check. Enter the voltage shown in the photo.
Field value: 18 mV
